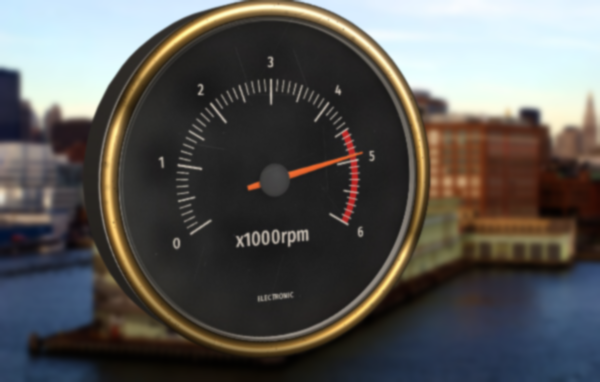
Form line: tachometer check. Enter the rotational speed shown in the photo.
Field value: 4900 rpm
